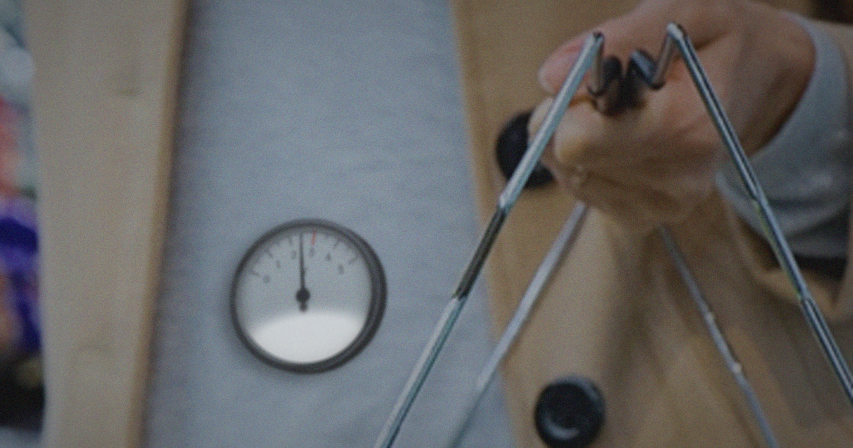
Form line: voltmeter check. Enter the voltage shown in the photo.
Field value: 2.5 V
